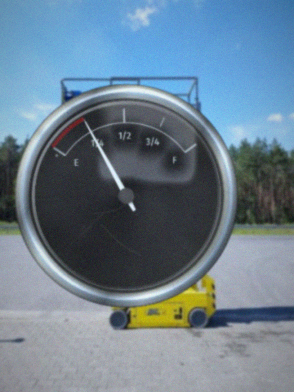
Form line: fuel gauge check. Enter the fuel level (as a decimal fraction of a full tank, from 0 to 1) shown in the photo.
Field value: 0.25
